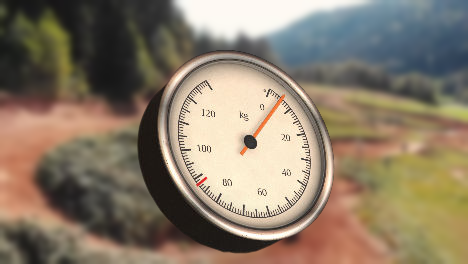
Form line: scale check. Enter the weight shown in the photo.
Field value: 5 kg
